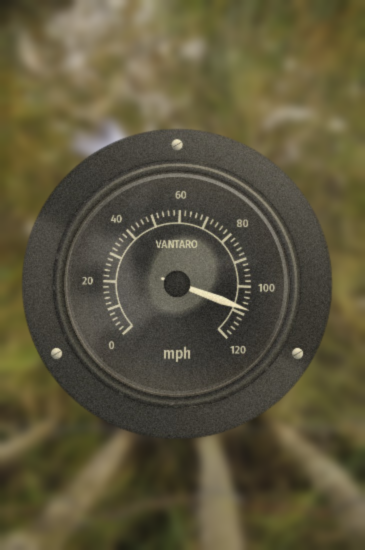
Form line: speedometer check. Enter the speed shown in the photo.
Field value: 108 mph
